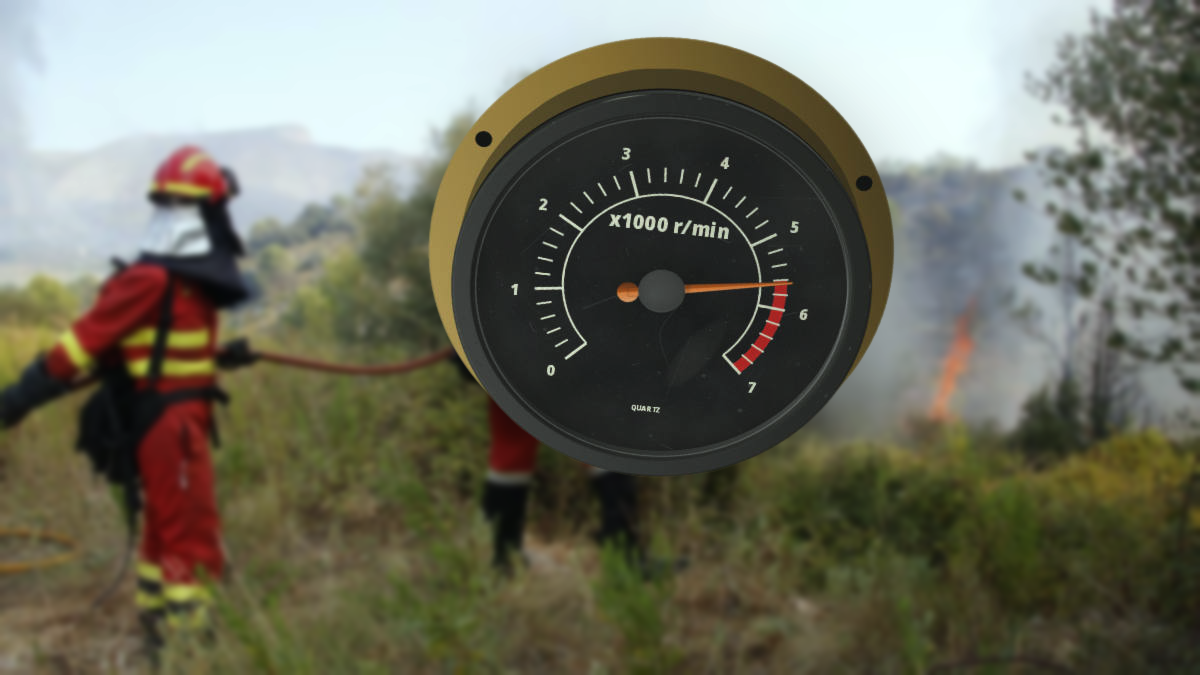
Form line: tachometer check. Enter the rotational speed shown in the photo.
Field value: 5600 rpm
